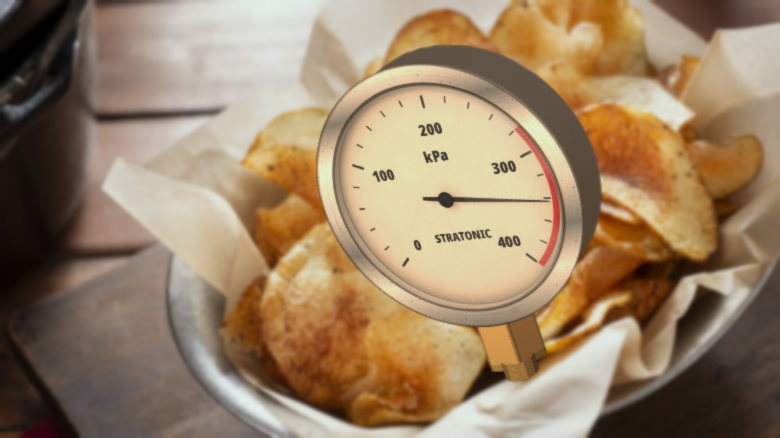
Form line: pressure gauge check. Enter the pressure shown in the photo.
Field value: 340 kPa
